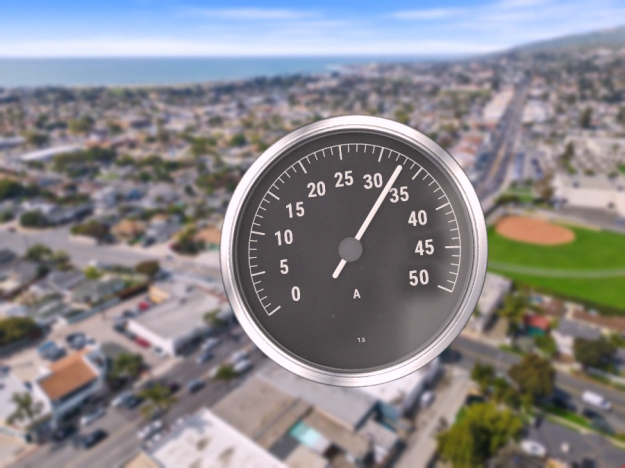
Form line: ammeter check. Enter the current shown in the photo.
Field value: 33 A
